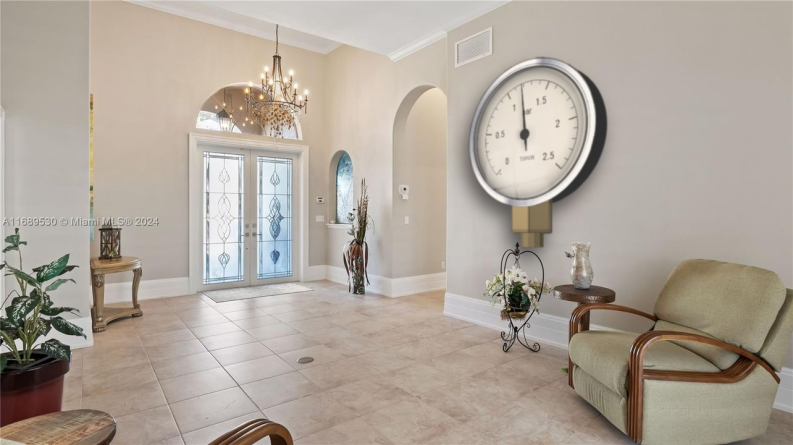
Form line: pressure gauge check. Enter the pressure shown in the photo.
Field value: 1.2 bar
